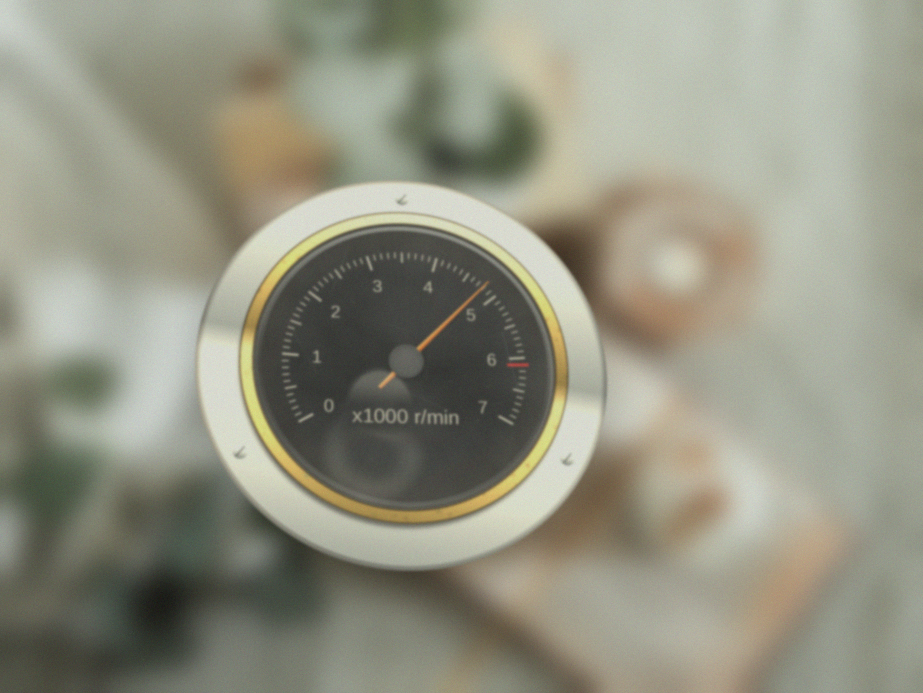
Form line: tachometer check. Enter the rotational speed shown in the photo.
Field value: 4800 rpm
